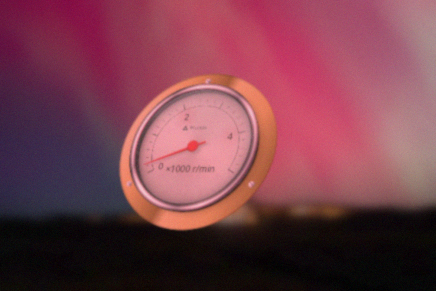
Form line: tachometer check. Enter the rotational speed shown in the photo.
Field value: 200 rpm
